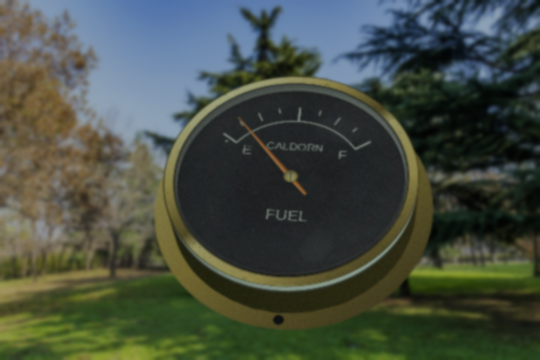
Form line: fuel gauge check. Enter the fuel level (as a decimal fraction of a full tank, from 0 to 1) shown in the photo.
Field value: 0.125
